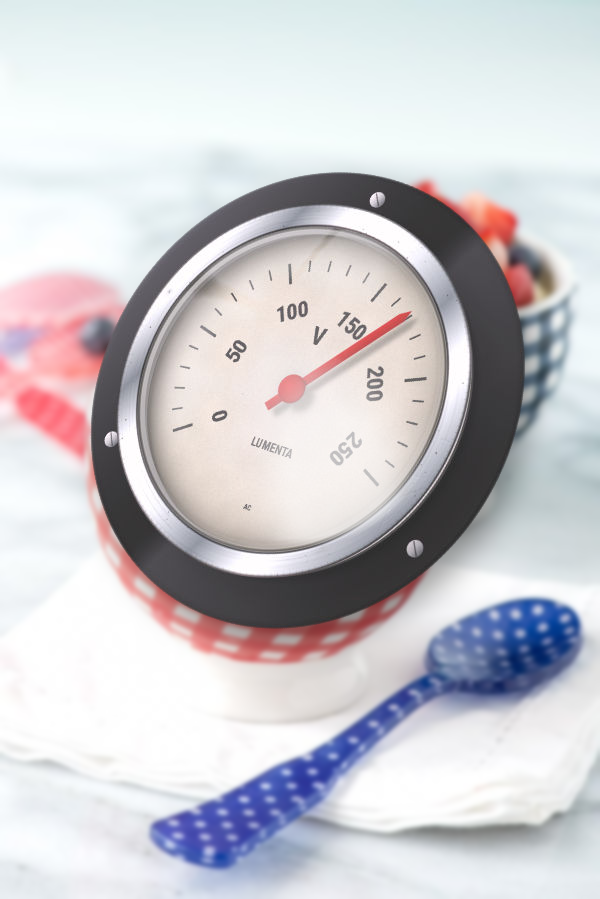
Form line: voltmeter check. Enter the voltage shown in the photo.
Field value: 170 V
